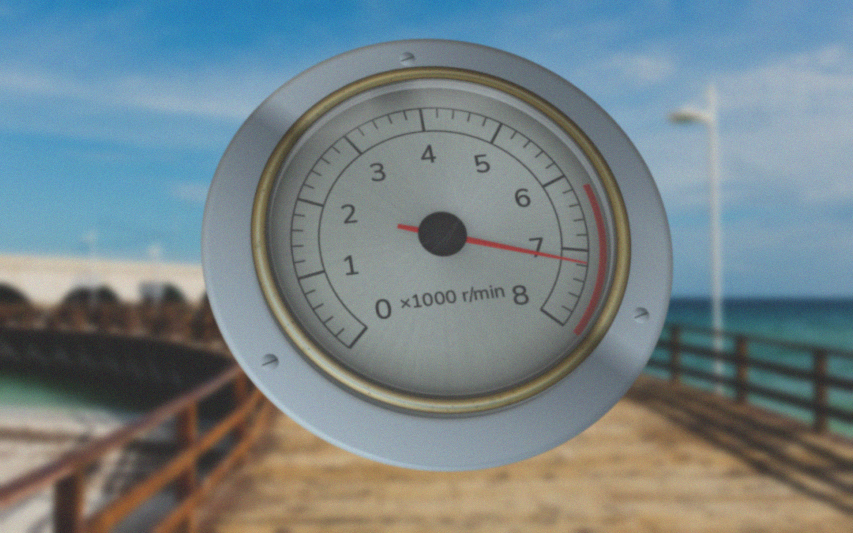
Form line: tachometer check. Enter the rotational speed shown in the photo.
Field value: 7200 rpm
